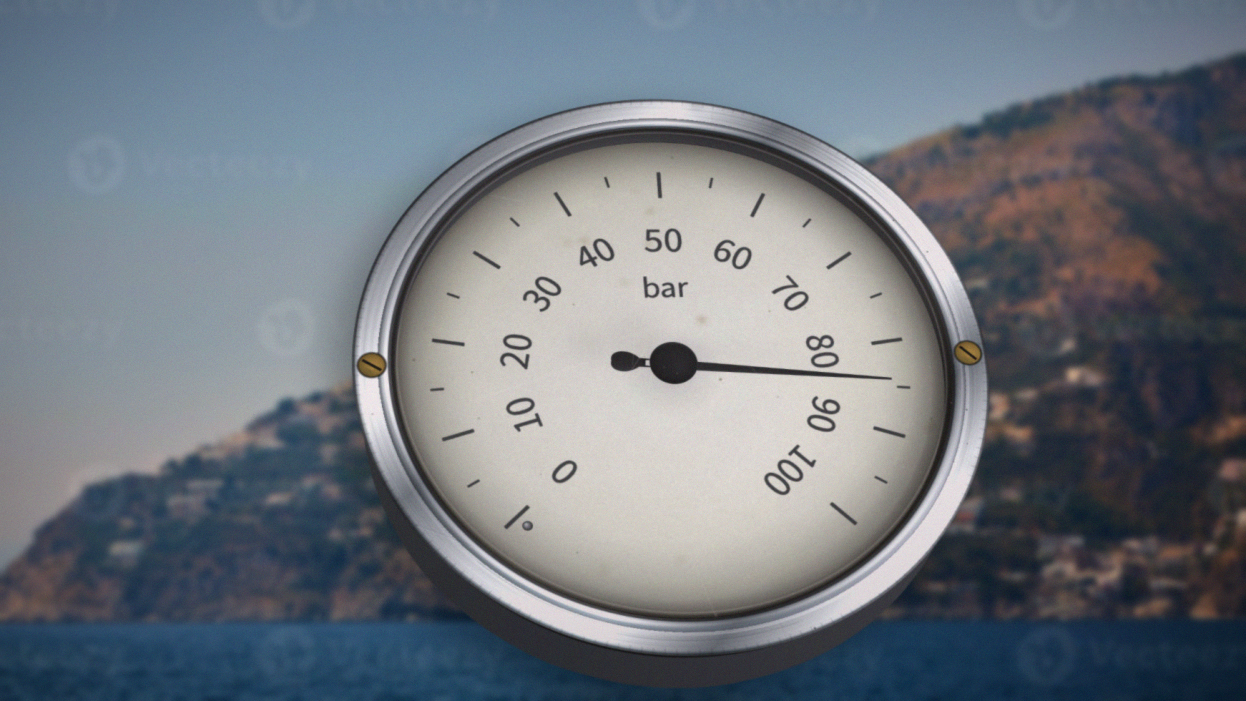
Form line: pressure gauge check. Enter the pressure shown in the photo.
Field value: 85 bar
